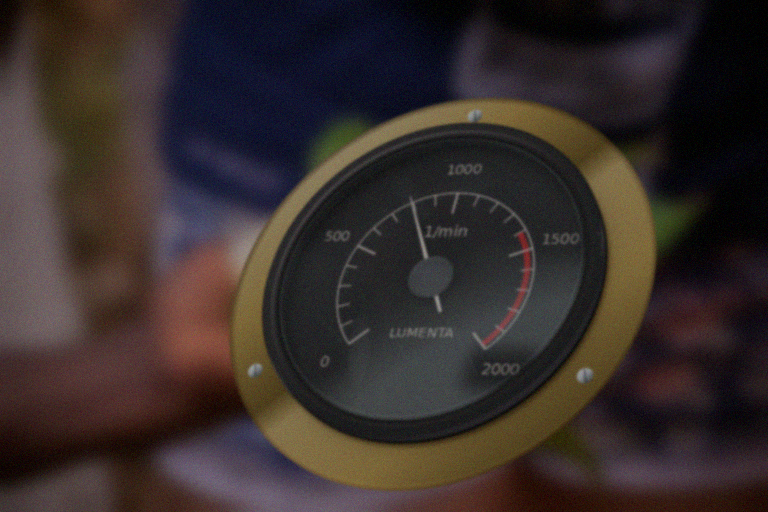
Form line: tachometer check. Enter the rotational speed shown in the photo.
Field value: 800 rpm
